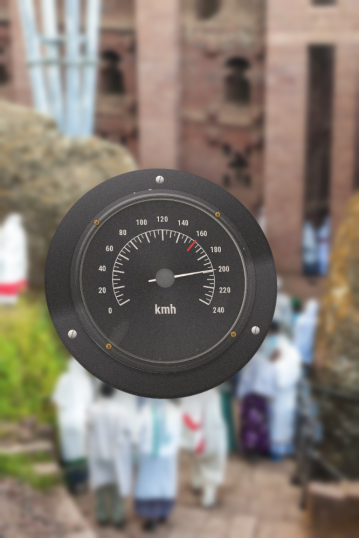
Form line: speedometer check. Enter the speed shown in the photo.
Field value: 200 km/h
